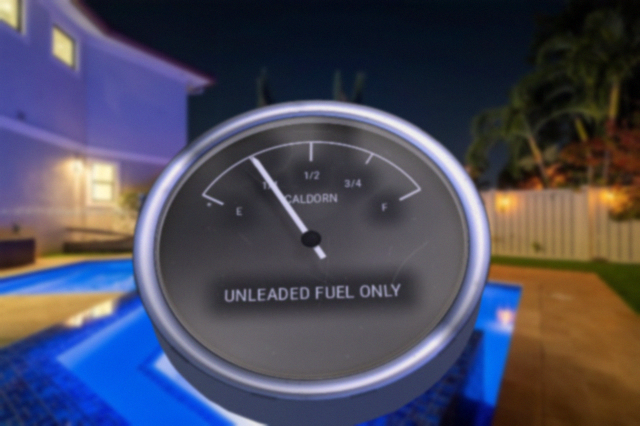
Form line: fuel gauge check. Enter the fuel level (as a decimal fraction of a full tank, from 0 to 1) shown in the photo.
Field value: 0.25
